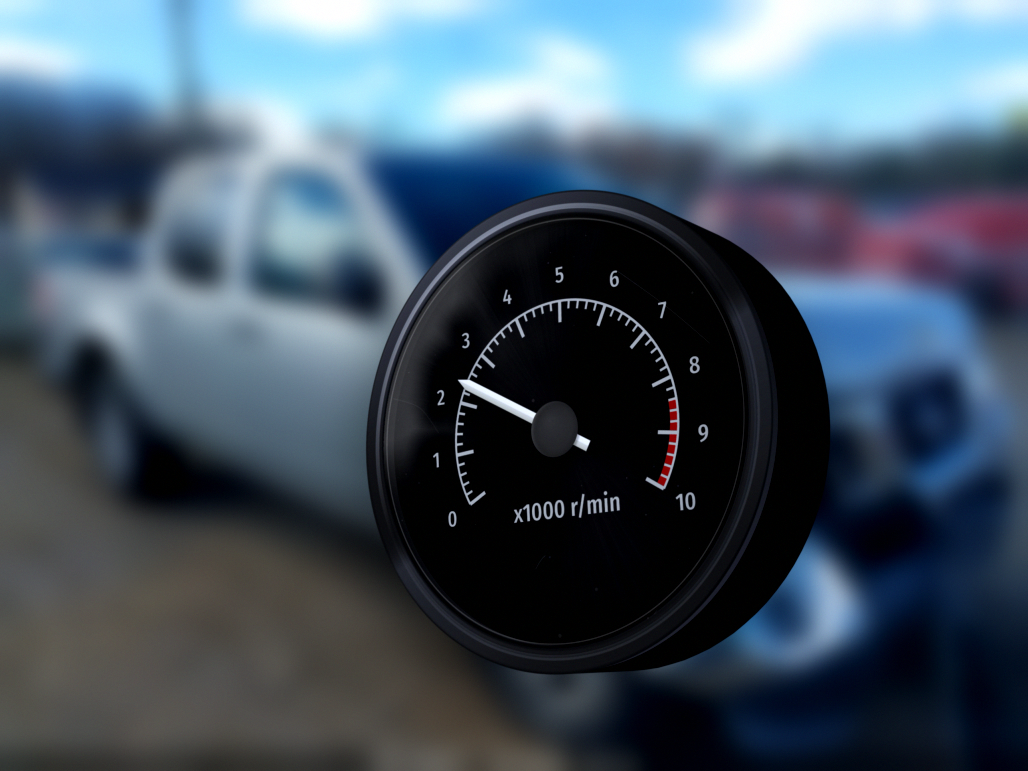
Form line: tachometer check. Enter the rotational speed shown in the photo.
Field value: 2400 rpm
